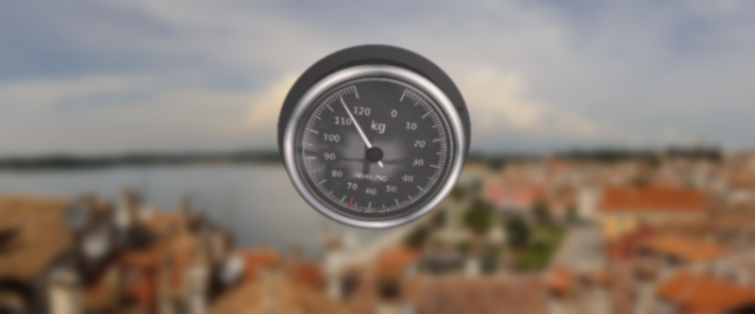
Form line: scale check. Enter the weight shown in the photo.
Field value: 115 kg
